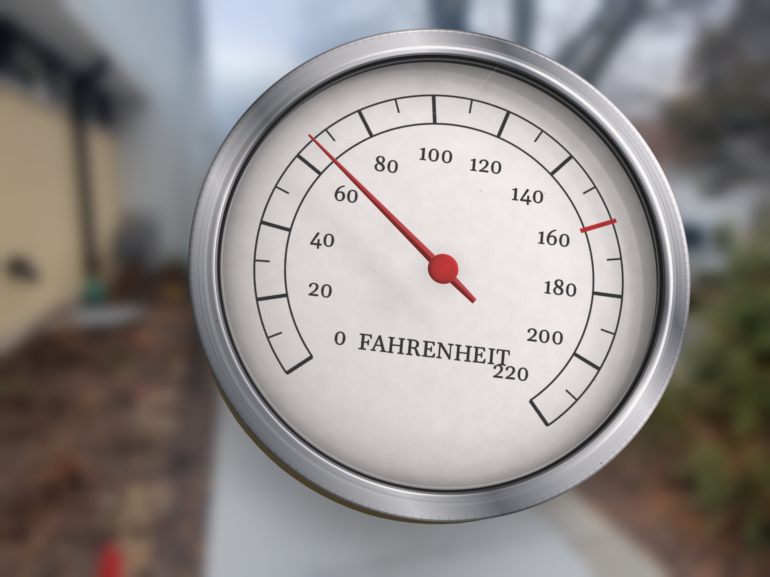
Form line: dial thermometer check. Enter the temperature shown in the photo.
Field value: 65 °F
